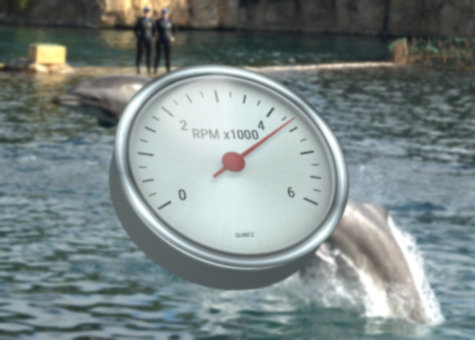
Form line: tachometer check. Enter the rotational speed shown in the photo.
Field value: 4375 rpm
